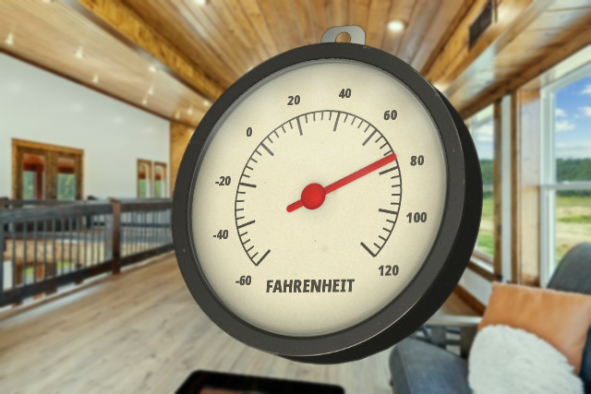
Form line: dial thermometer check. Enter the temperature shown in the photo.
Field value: 76 °F
